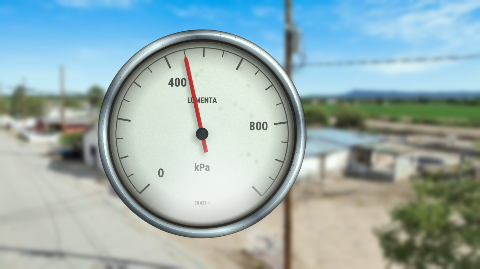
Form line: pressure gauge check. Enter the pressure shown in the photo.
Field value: 450 kPa
